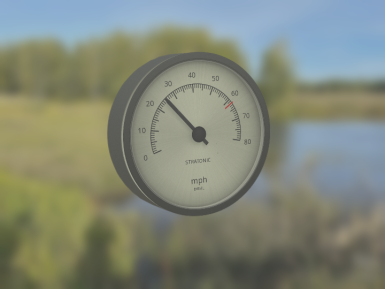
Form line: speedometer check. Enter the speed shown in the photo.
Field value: 25 mph
